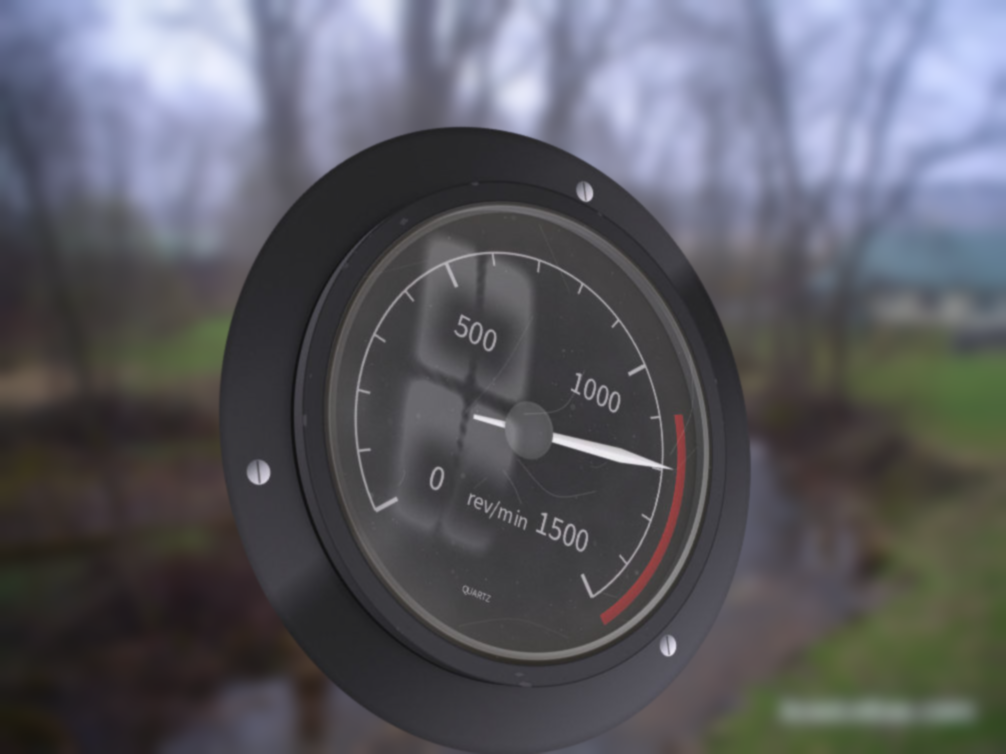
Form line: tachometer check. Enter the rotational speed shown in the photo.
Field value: 1200 rpm
